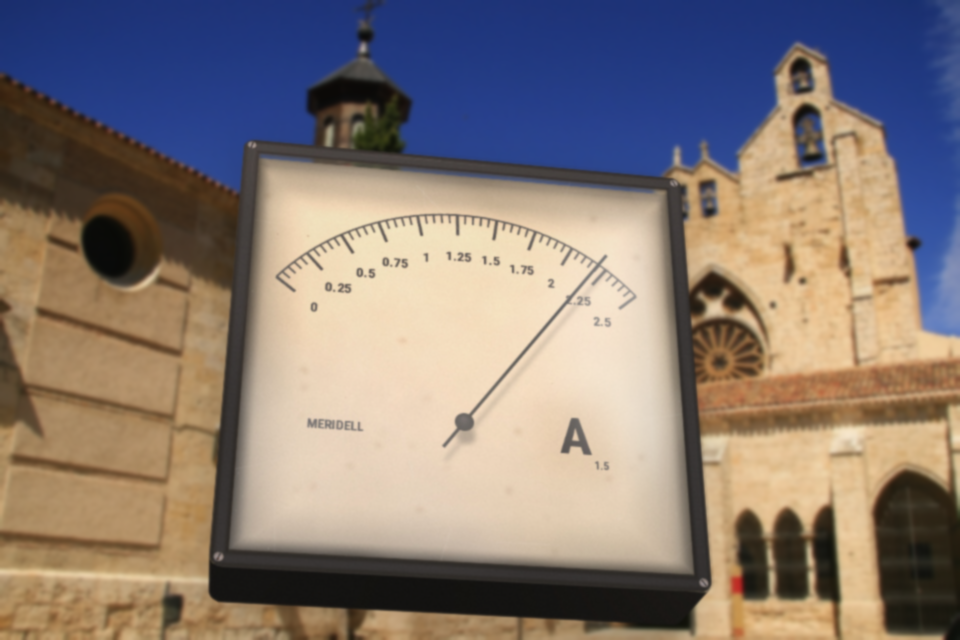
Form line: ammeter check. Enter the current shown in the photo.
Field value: 2.2 A
